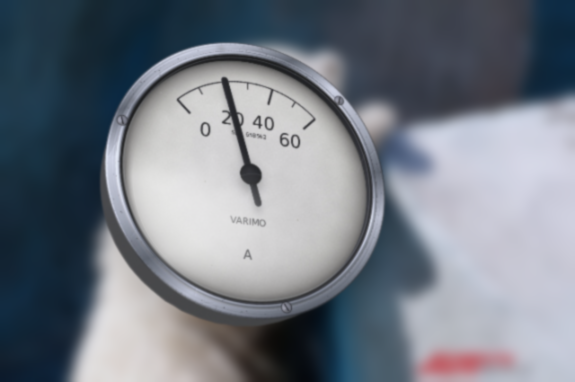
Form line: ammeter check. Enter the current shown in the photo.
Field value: 20 A
